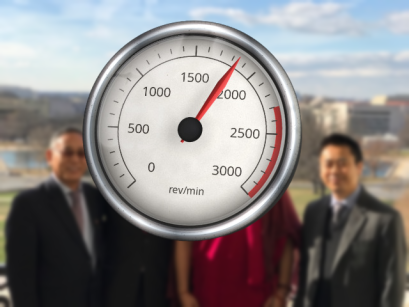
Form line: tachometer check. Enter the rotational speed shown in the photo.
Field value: 1850 rpm
